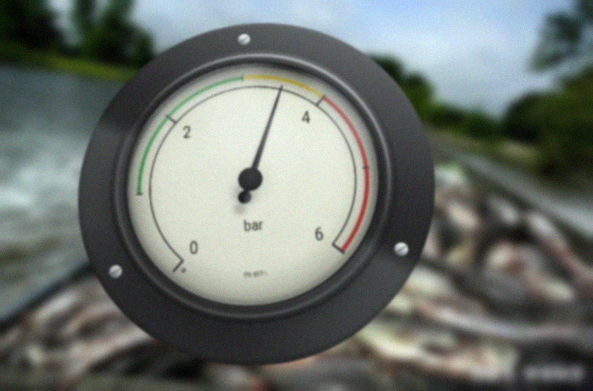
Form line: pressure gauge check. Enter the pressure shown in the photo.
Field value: 3.5 bar
